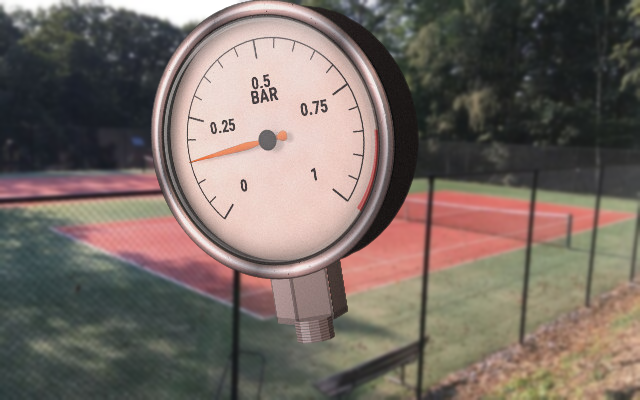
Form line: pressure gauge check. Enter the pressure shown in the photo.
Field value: 0.15 bar
